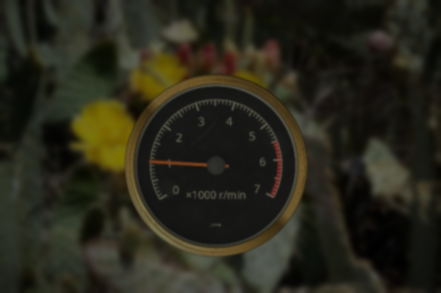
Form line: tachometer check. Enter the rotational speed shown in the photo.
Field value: 1000 rpm
